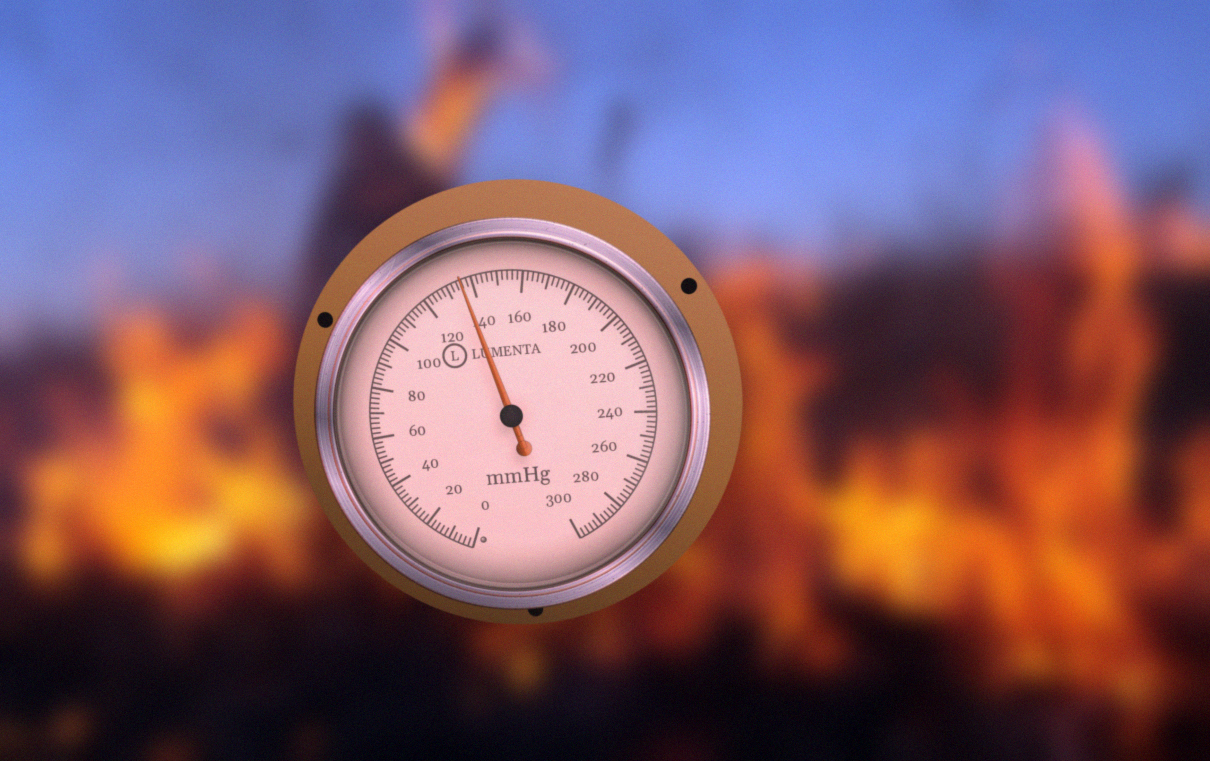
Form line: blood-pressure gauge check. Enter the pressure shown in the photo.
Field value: 136 mmHg
